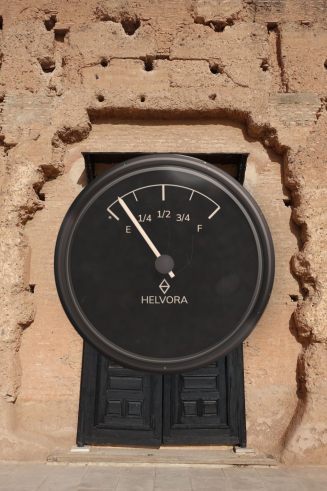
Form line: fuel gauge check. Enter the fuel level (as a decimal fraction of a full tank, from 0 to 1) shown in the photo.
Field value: 0.125
